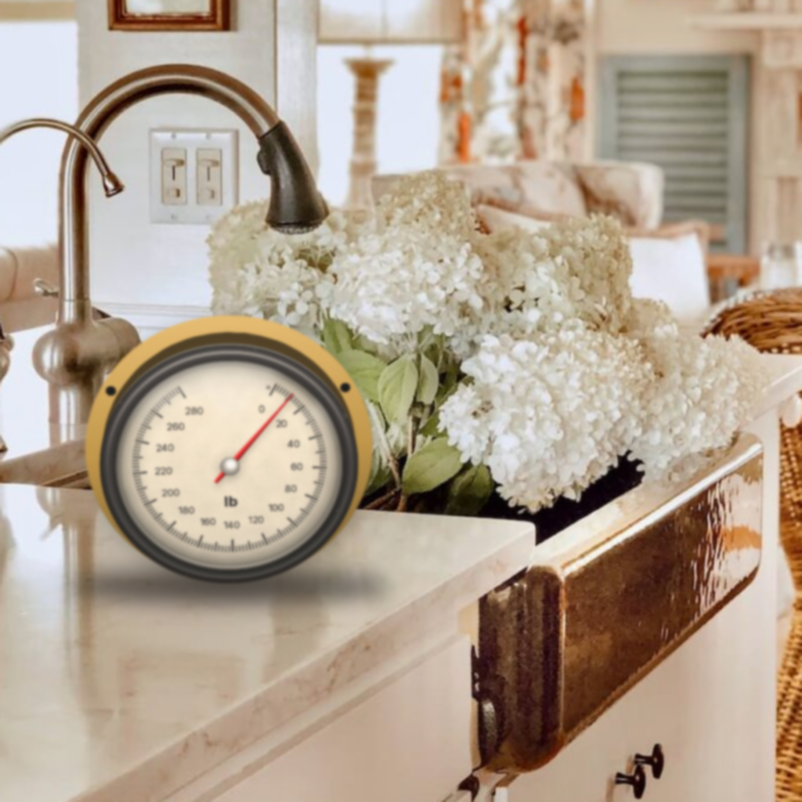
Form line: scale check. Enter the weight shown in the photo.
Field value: 10 lb
